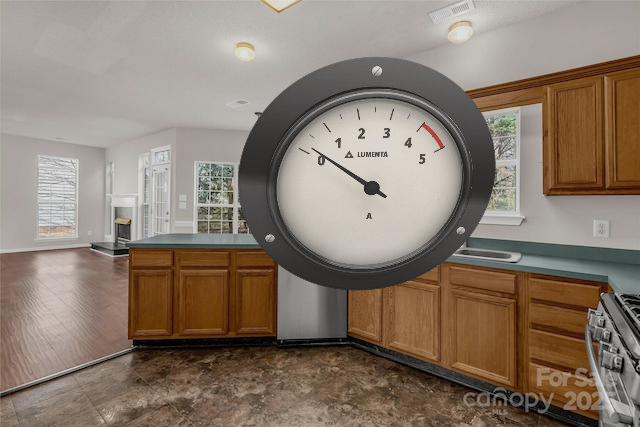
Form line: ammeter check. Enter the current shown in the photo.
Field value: 0.25 A
